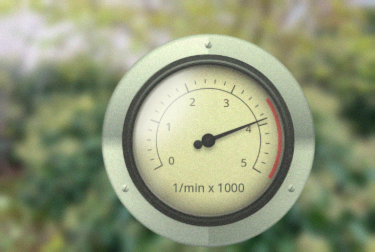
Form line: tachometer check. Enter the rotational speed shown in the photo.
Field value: 3900 rpm
